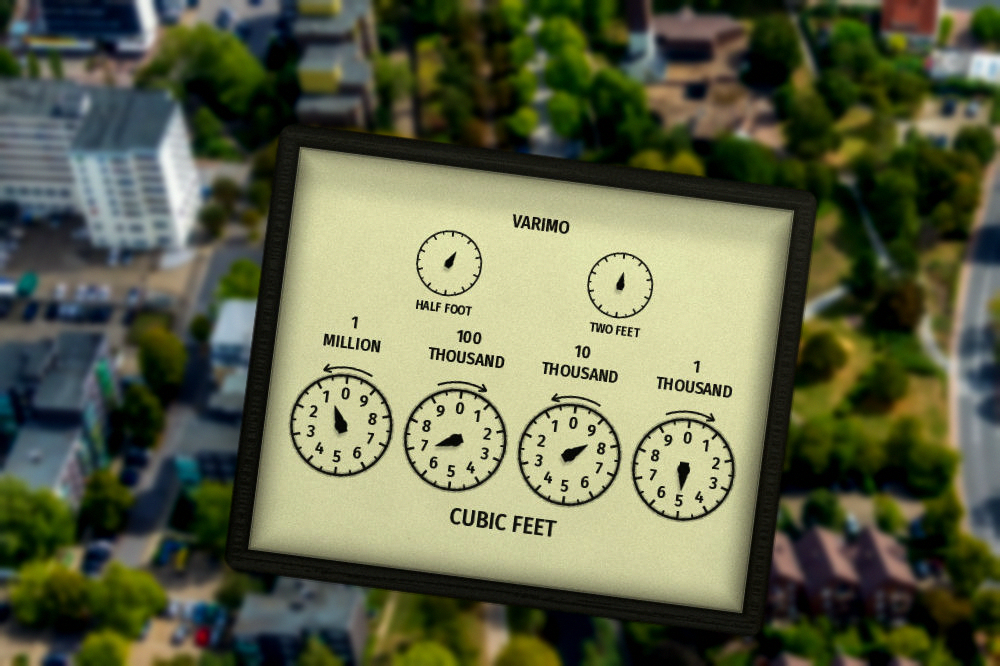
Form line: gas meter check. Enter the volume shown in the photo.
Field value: 68500 ft³
